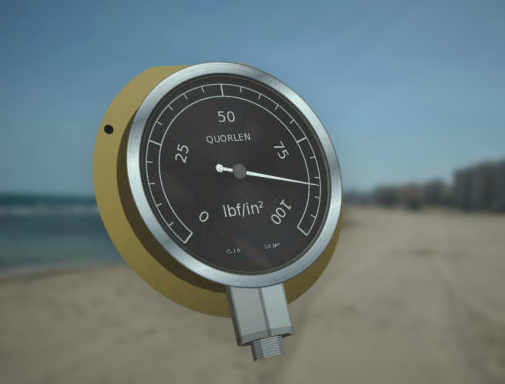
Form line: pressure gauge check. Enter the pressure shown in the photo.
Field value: 87.5 psi
